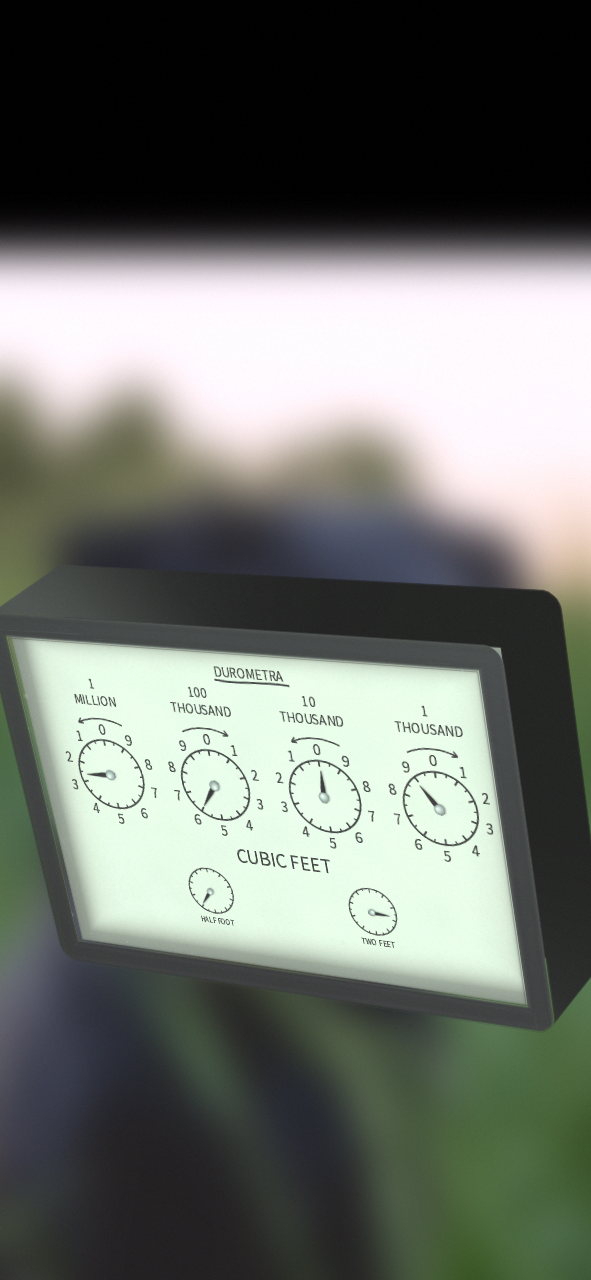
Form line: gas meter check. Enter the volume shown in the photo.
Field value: 259900 ft³
